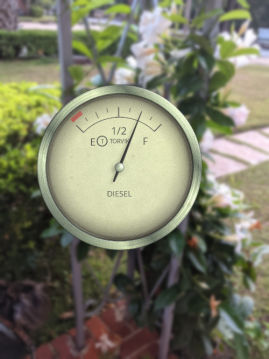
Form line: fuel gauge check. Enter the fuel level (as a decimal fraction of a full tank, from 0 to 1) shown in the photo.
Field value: 0.75
